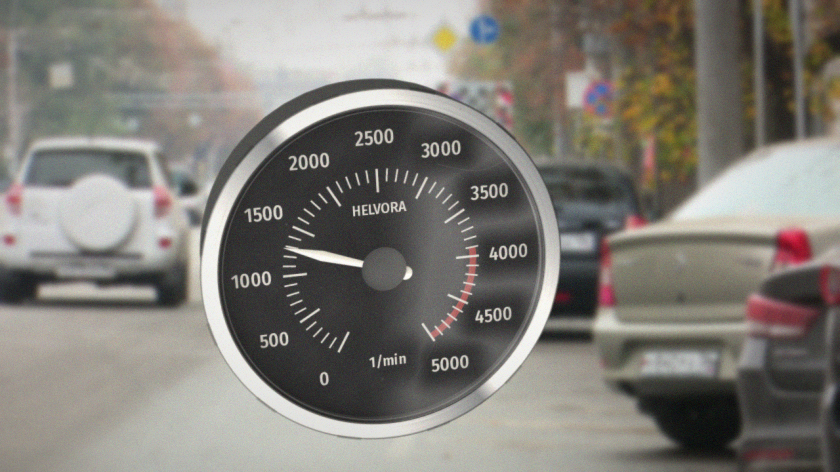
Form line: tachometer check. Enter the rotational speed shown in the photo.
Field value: 1300 rpm
